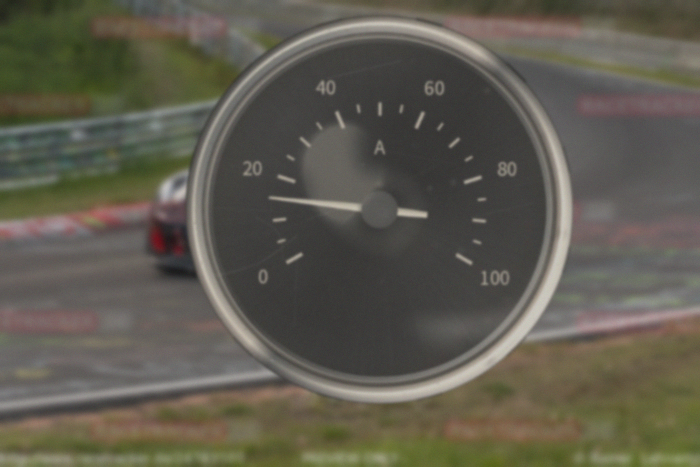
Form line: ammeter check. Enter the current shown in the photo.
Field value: 15 A
